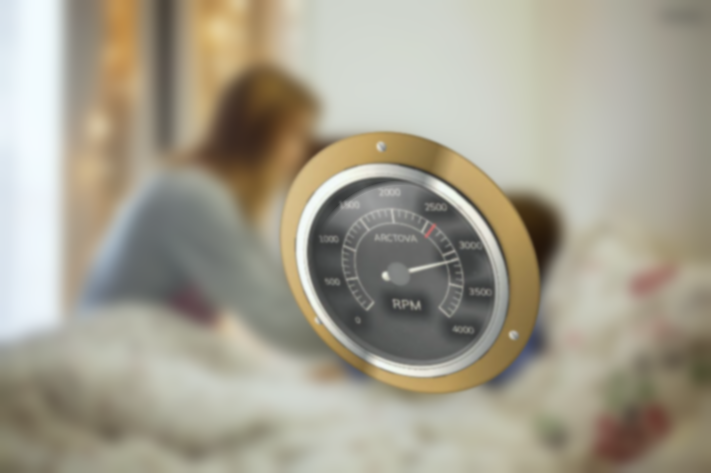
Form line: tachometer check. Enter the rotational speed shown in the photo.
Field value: 3100 rpm
